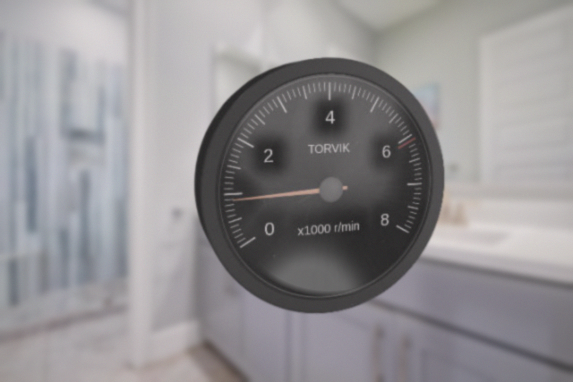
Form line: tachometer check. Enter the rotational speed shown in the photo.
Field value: 900 rpm
